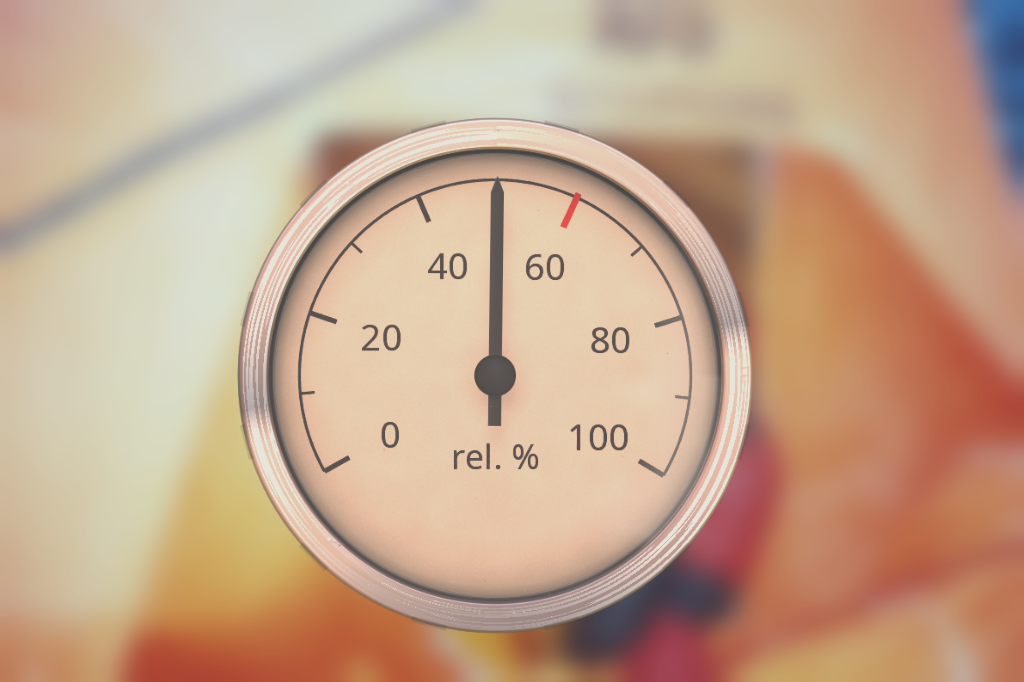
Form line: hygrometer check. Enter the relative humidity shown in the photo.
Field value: 50 %
